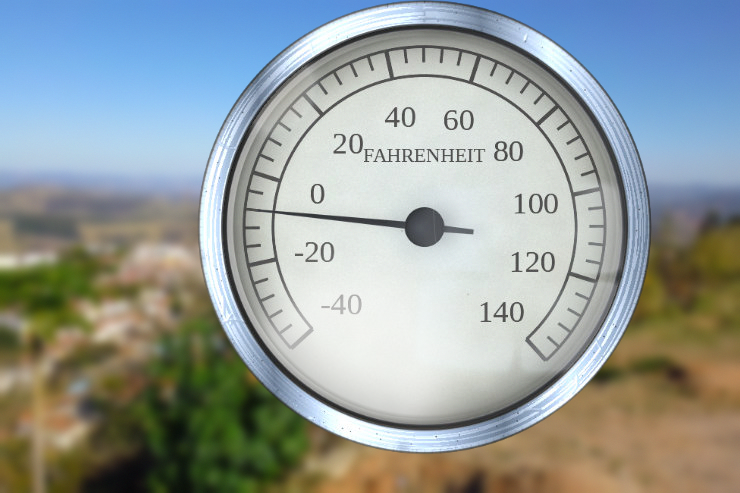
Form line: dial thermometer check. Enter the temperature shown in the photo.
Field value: -8 °F
